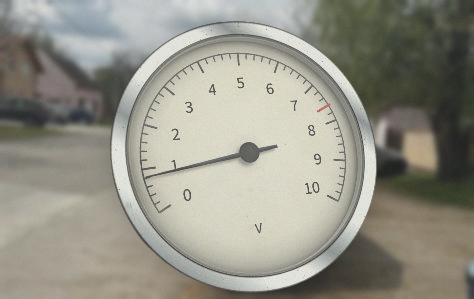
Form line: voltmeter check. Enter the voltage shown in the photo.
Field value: 0.8 V
